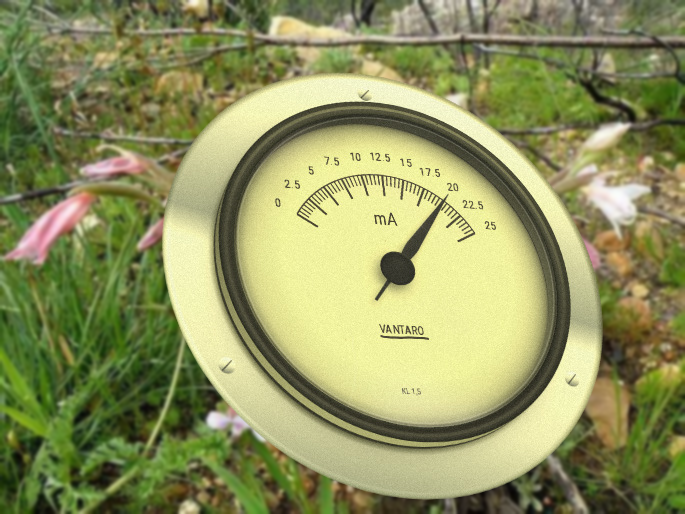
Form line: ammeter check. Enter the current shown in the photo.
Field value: 20 mA
